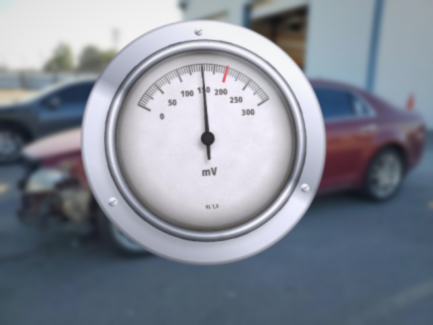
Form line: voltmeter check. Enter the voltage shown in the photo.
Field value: 150 mV
